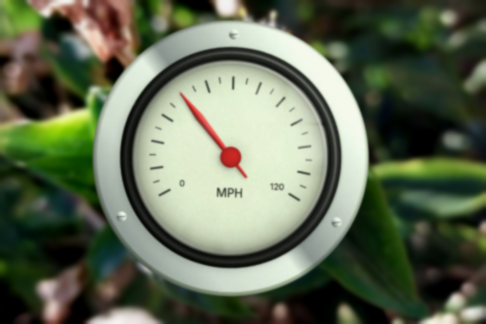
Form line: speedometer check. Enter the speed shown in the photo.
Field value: 40 mph
